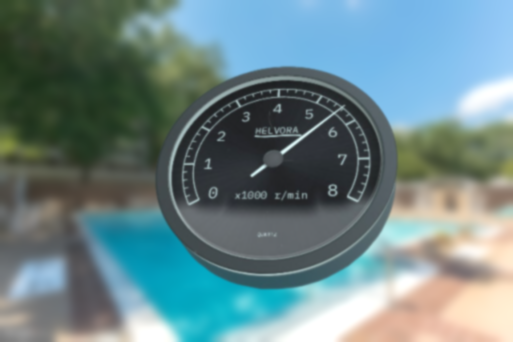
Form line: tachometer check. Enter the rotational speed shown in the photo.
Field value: 5600 rpm
